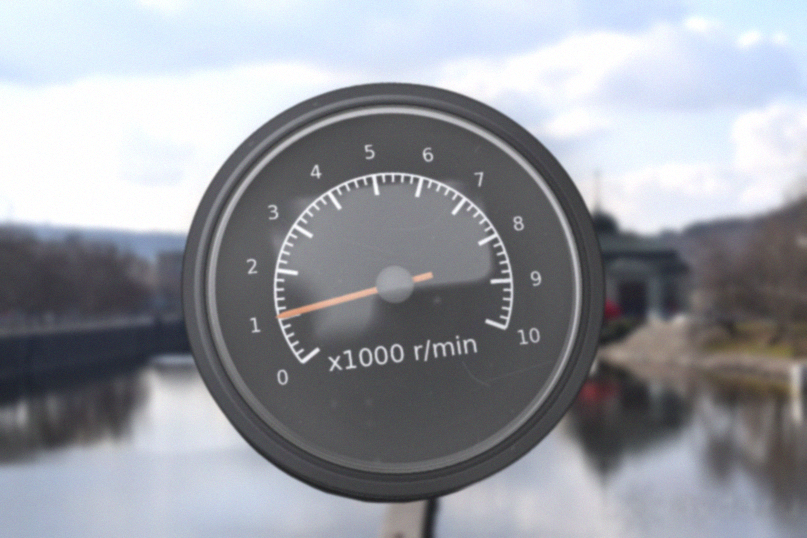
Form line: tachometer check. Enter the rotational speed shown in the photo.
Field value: 1000 rpm
